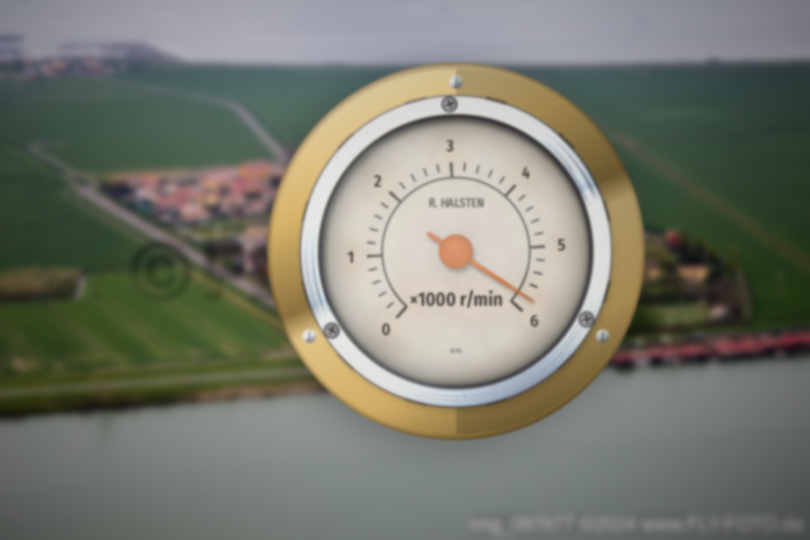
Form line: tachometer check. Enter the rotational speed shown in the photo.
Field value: 5800 rpm
